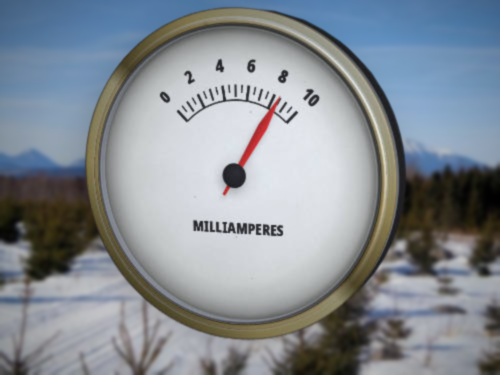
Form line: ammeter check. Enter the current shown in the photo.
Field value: 8.5 mA
